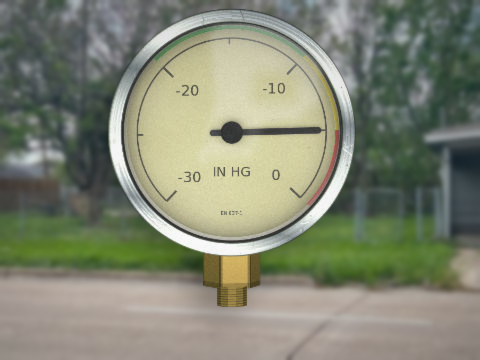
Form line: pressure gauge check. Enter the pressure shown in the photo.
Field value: -5 inHg
